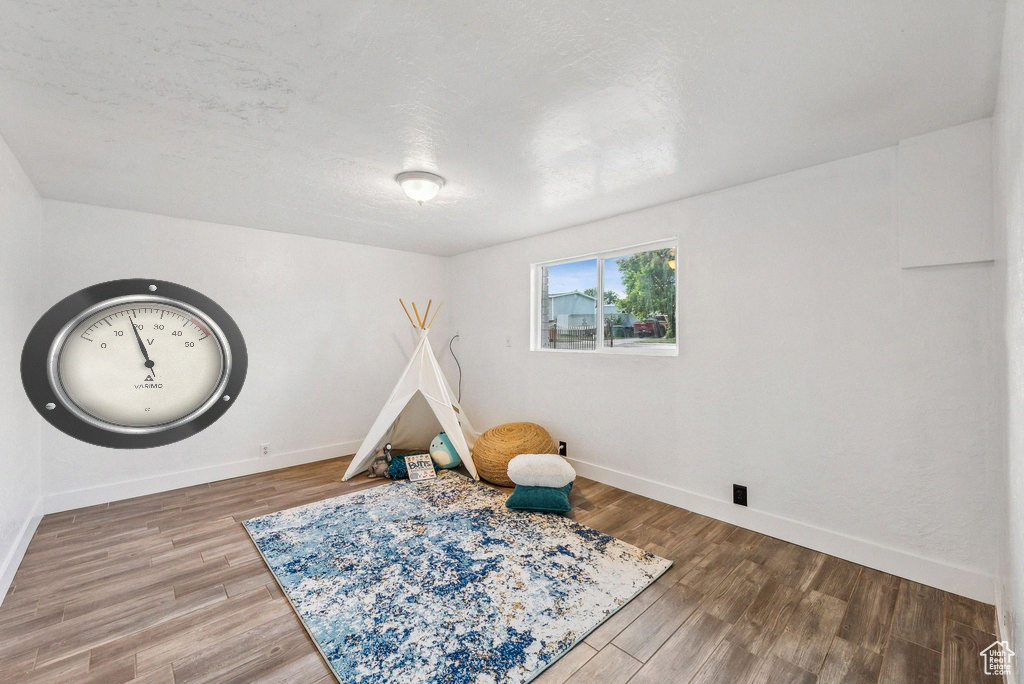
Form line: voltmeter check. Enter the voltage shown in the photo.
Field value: 18 V
